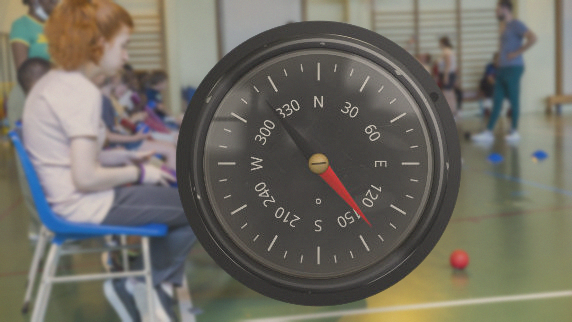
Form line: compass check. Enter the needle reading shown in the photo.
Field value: 140 °
